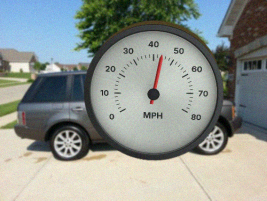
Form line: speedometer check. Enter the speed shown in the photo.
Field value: 44 mph
